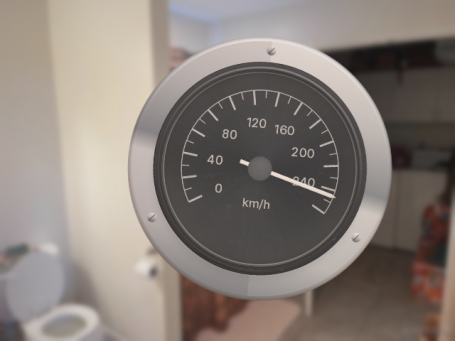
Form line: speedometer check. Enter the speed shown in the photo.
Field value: 245 km/h
